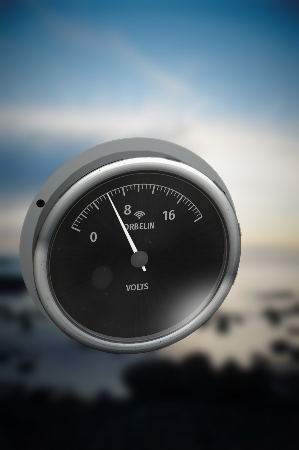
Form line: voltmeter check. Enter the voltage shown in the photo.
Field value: 6 V
